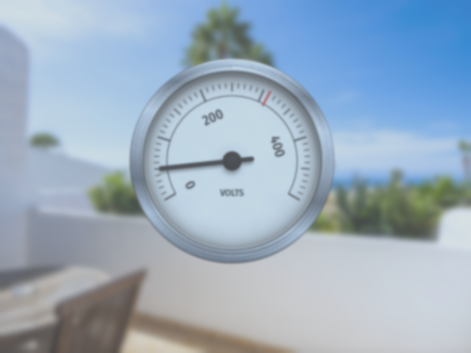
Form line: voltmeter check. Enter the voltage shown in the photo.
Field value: 50 V
